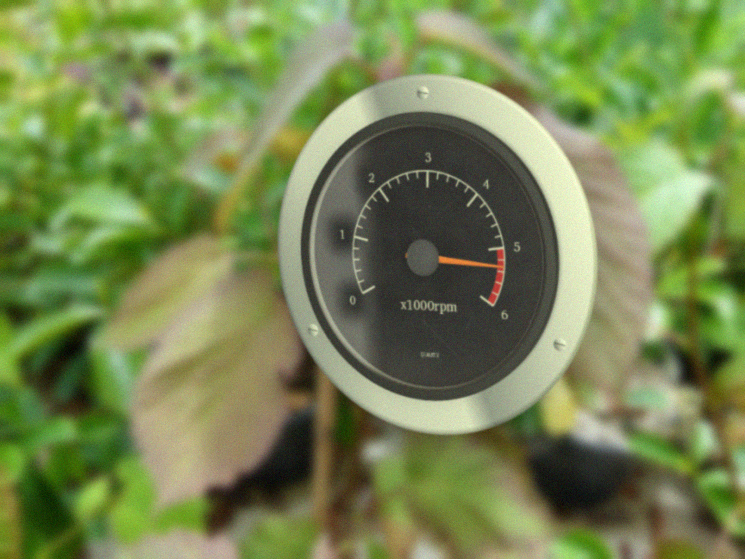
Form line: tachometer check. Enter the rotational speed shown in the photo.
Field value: 5300 rpm
